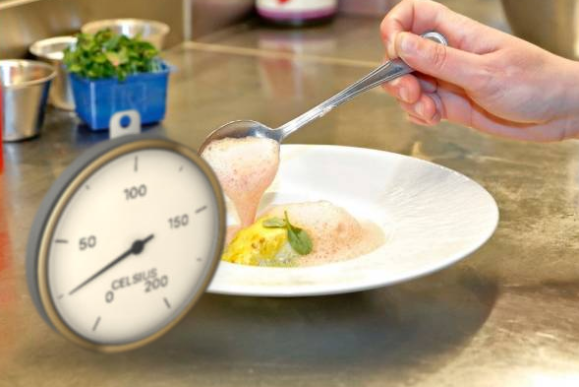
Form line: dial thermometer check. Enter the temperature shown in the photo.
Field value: 25 °C
